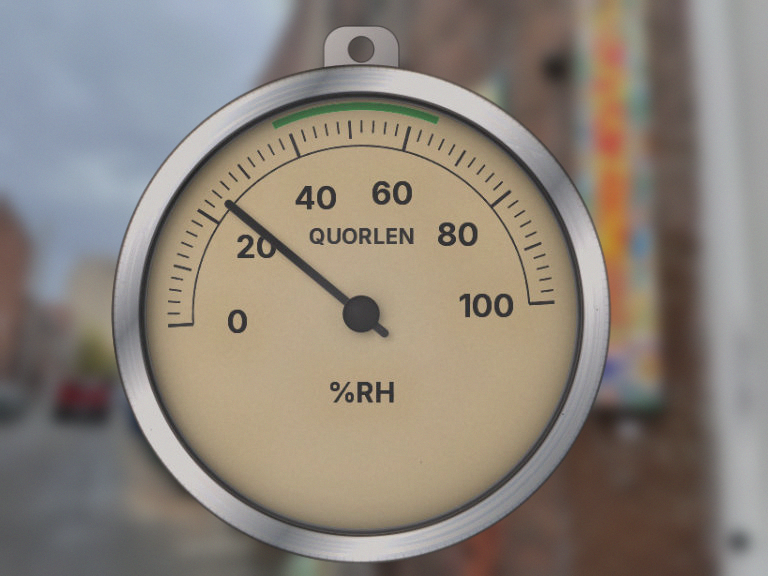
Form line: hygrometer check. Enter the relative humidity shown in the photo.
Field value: 24 %
